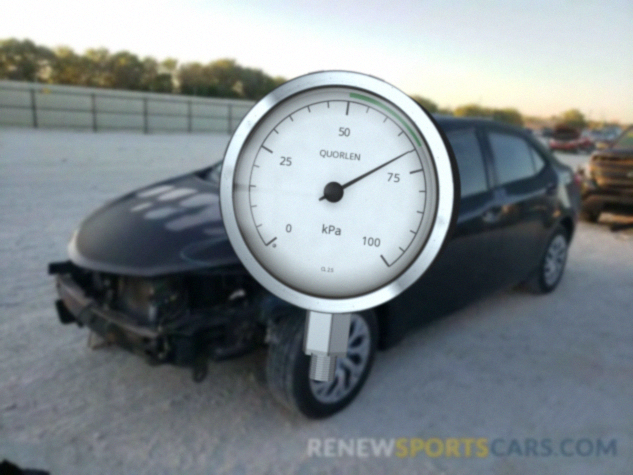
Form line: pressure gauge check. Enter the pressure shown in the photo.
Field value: 70 kPa
